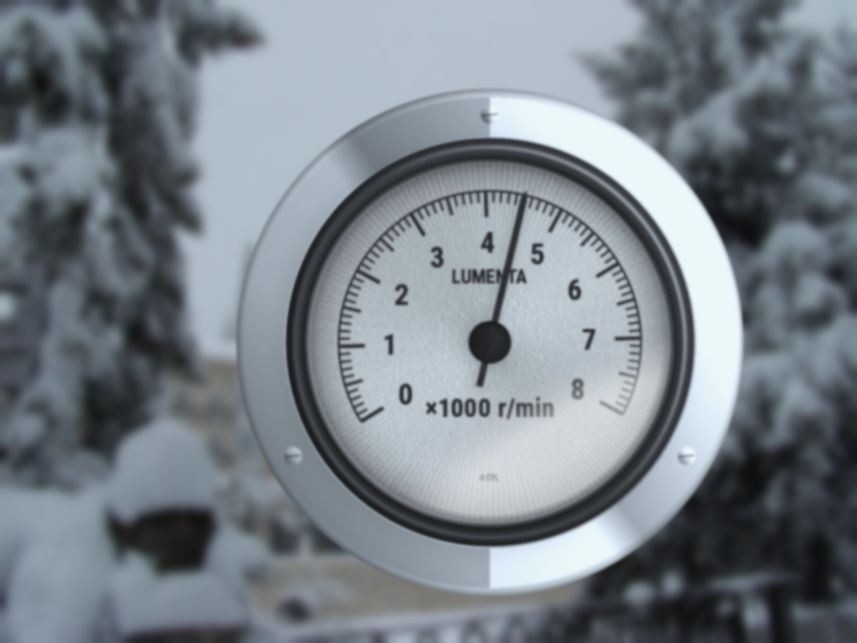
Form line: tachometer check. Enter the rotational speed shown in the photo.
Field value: 4500 rpm
